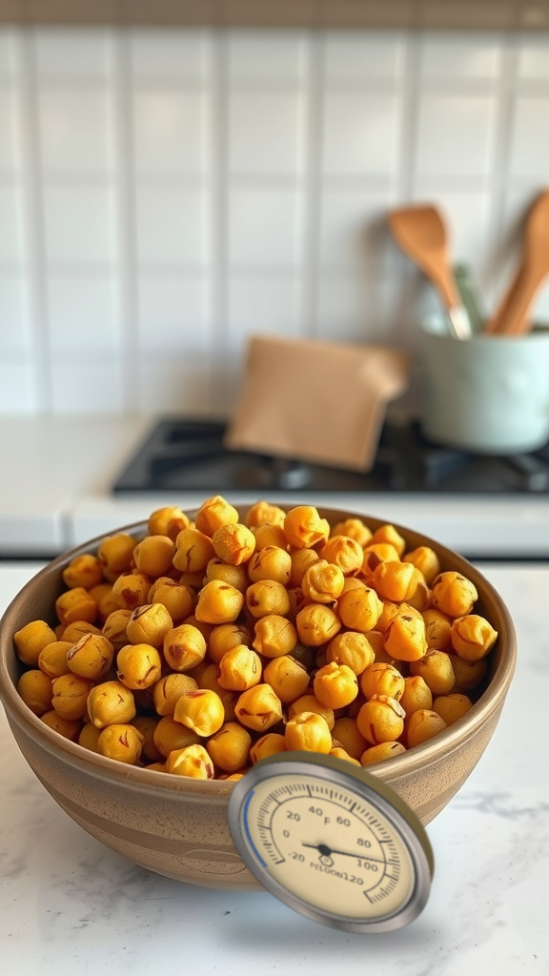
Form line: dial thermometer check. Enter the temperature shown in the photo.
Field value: 90 °F
